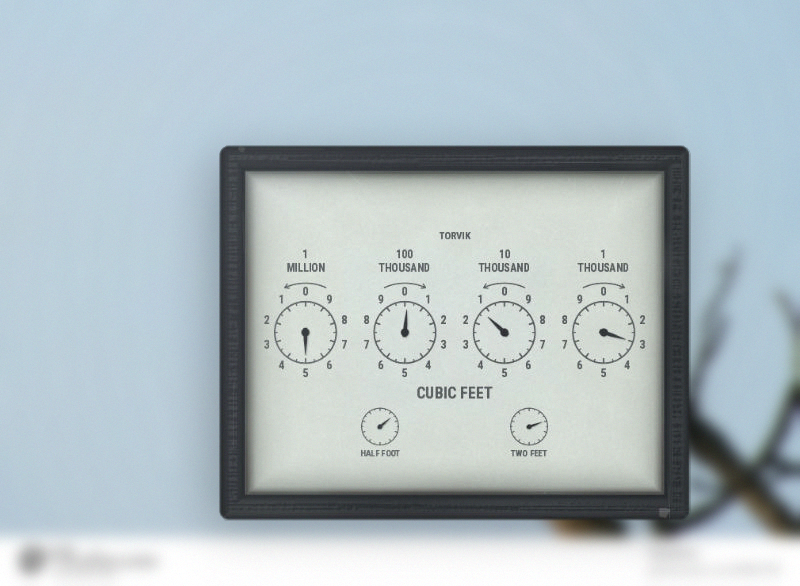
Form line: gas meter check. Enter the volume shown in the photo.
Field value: 501300 ft³
